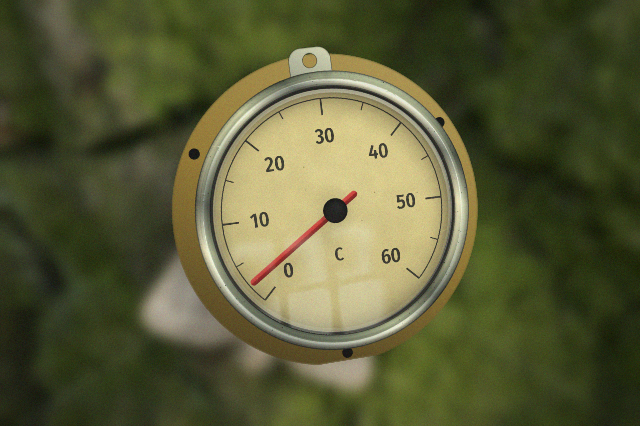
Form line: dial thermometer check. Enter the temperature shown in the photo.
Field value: 2.5 °C
